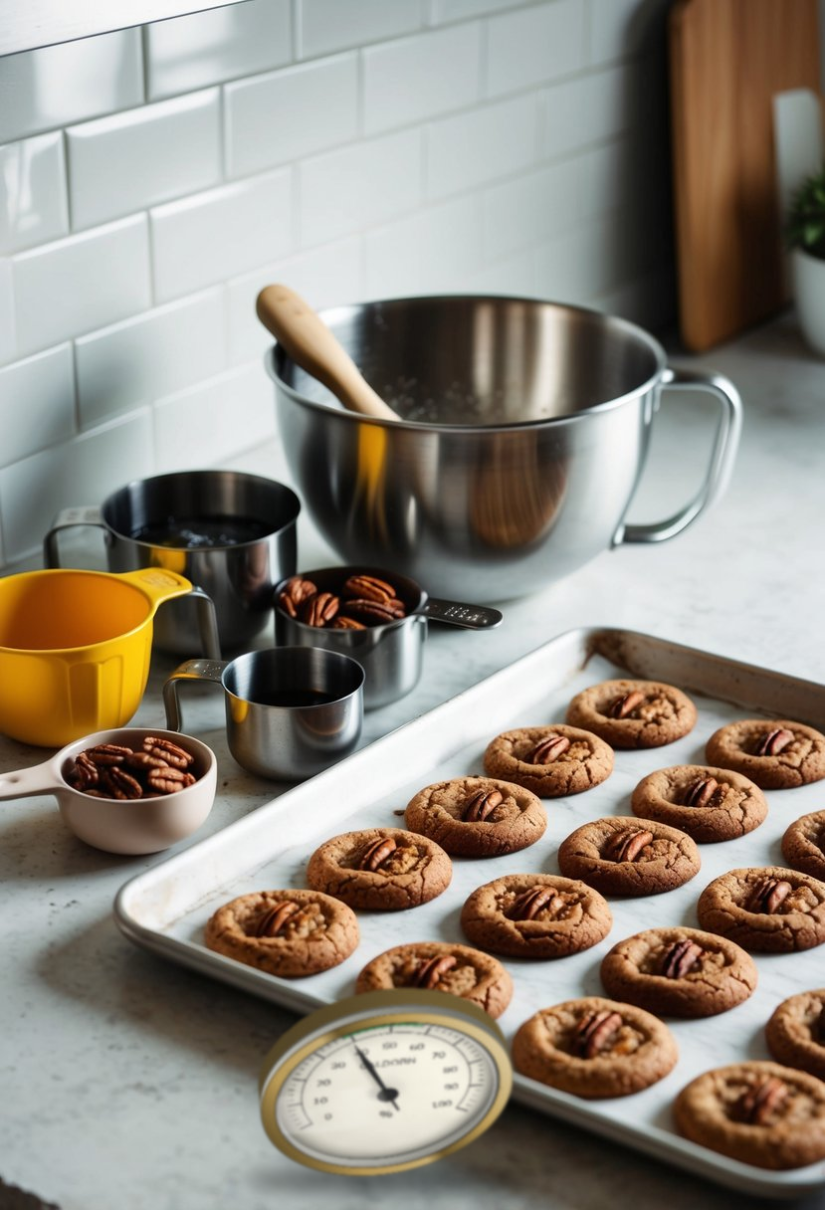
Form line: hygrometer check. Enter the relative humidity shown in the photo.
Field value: 40 %
